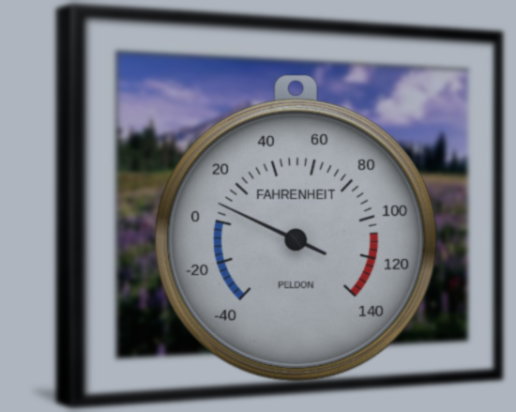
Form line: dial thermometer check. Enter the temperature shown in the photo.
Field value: 8 °F
